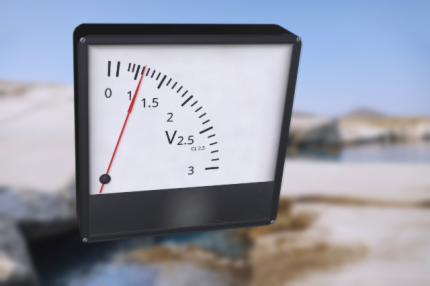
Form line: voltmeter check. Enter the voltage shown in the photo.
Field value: 1.1 V
